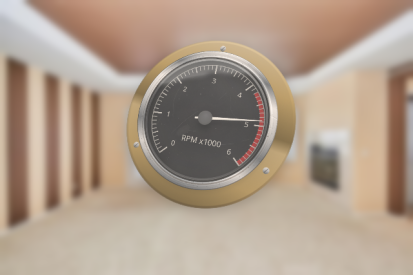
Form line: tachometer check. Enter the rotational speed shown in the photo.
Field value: 4900 rpm
